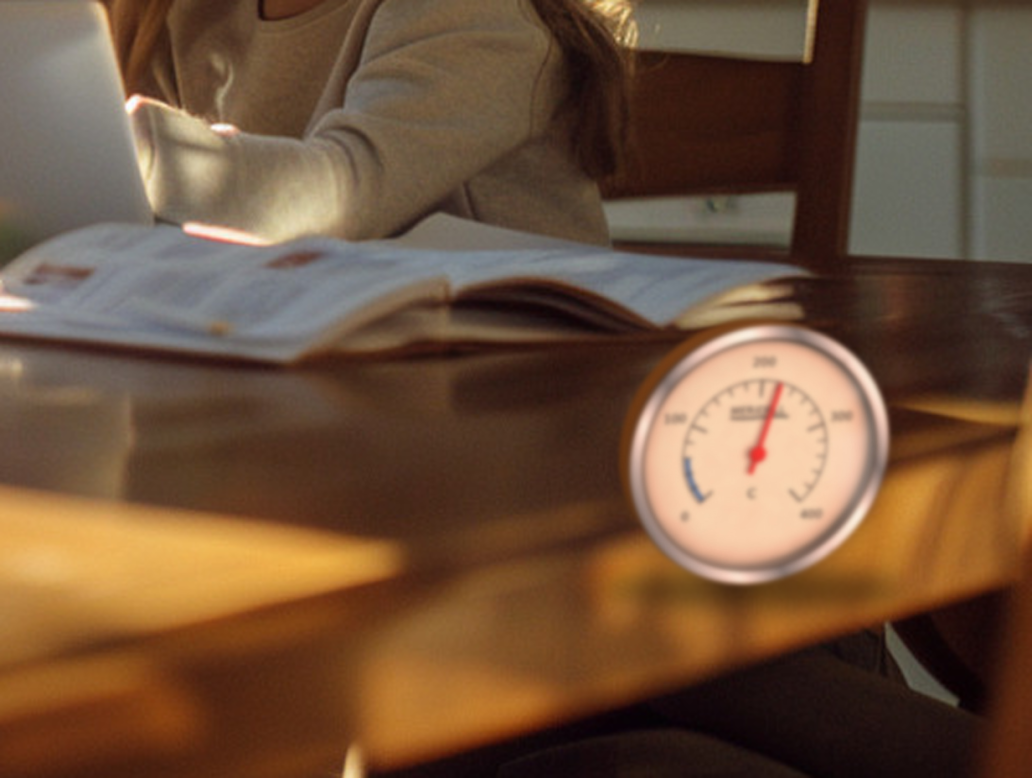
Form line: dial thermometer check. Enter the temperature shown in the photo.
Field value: 220 °C
